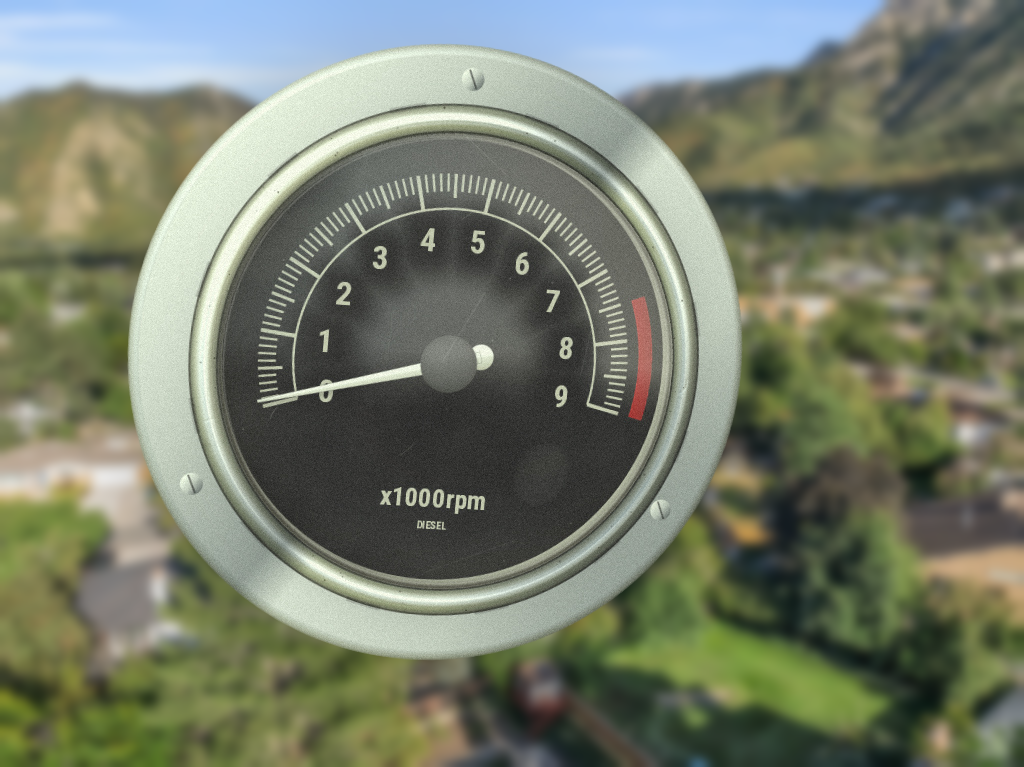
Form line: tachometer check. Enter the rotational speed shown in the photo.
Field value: 100 rpm
